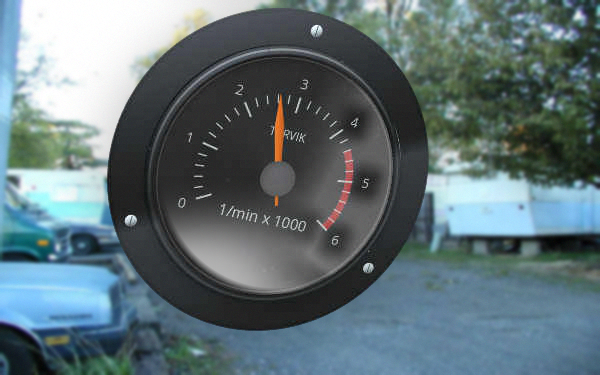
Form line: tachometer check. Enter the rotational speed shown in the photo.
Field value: 2600 rpm
